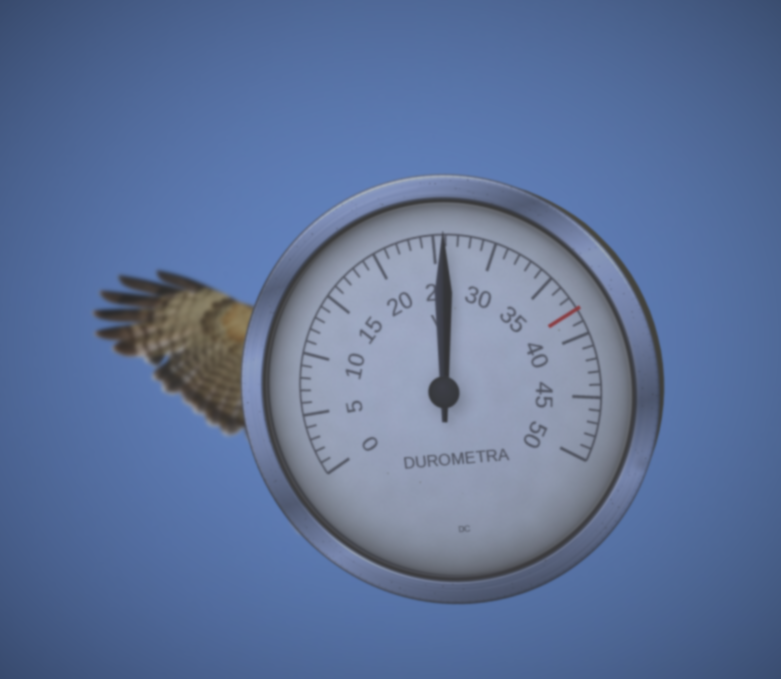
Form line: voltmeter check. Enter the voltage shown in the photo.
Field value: 26 V
